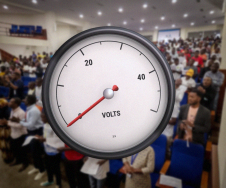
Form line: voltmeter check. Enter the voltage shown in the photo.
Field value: 0 V
